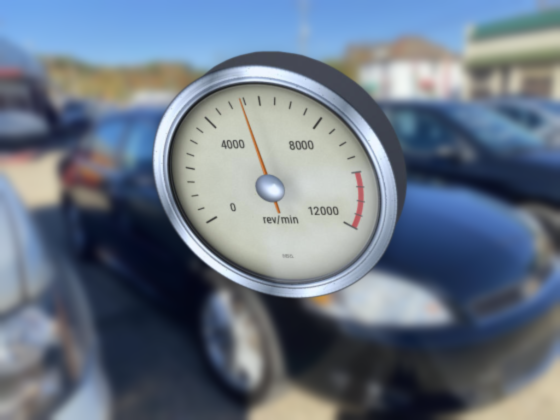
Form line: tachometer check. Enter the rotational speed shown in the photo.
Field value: 5500 rpm
